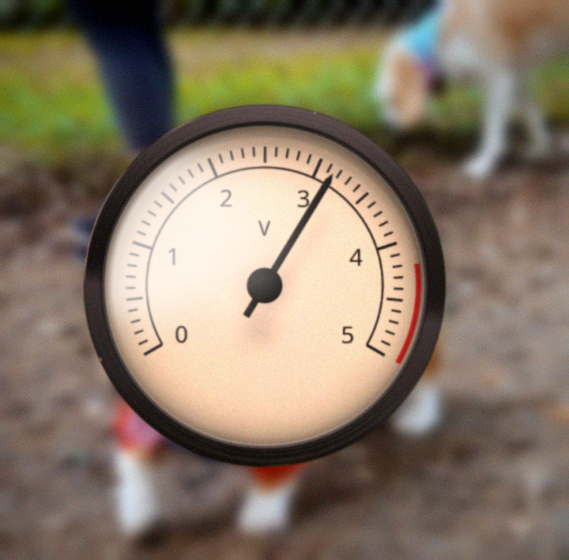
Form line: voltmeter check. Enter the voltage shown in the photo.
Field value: 3.15 V
